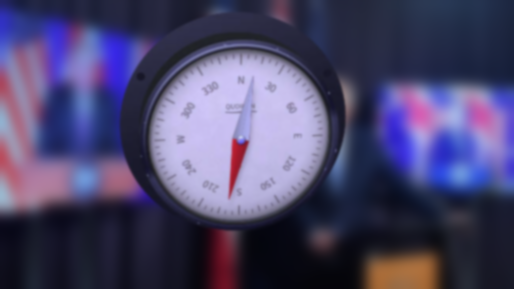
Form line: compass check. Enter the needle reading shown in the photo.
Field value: 190 °
